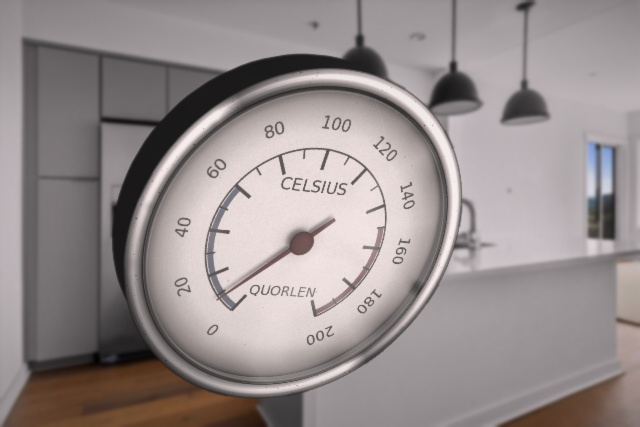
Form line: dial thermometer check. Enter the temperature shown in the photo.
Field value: 10 °C
